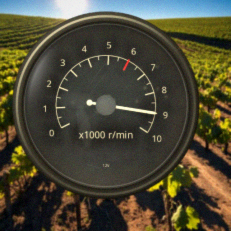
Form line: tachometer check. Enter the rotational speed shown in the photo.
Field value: 9000 rpm
